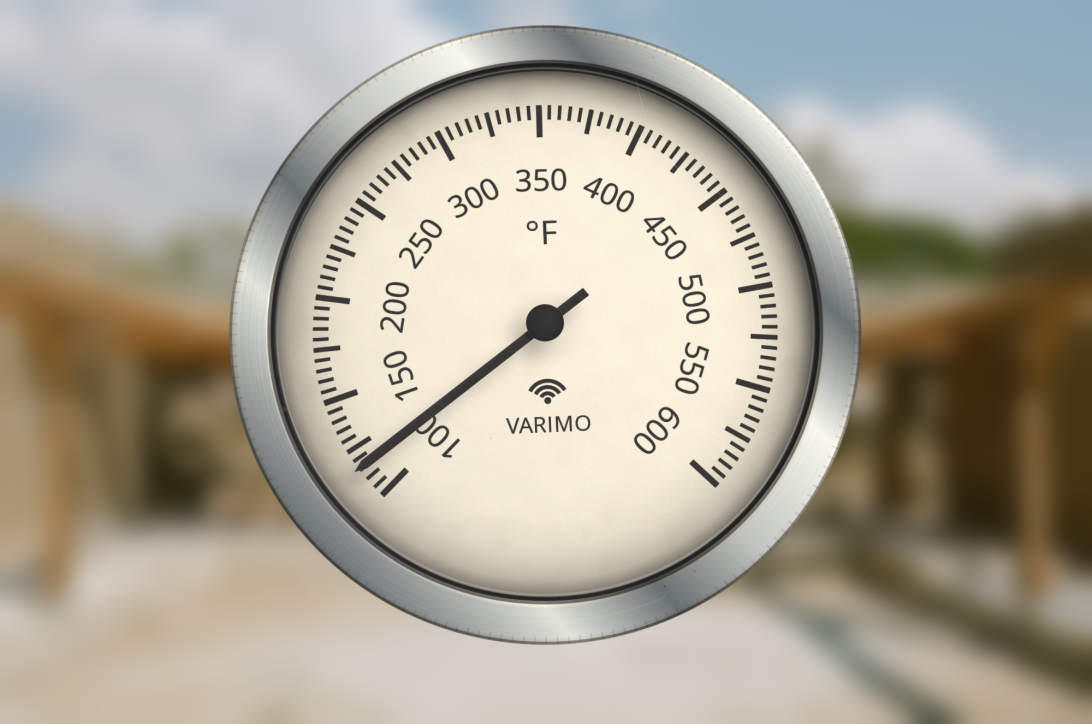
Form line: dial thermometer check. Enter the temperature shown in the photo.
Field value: 115 °F
